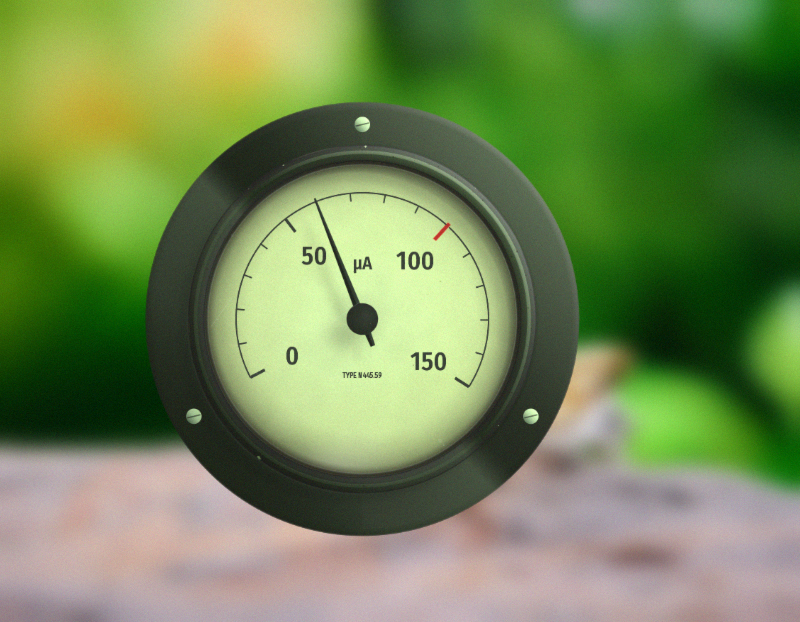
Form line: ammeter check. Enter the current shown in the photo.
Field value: 60 µA
